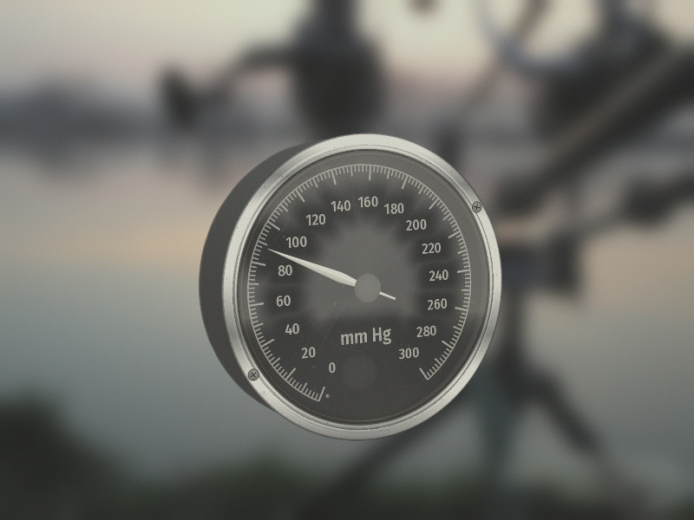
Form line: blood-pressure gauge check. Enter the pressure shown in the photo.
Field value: 88 mmHg
